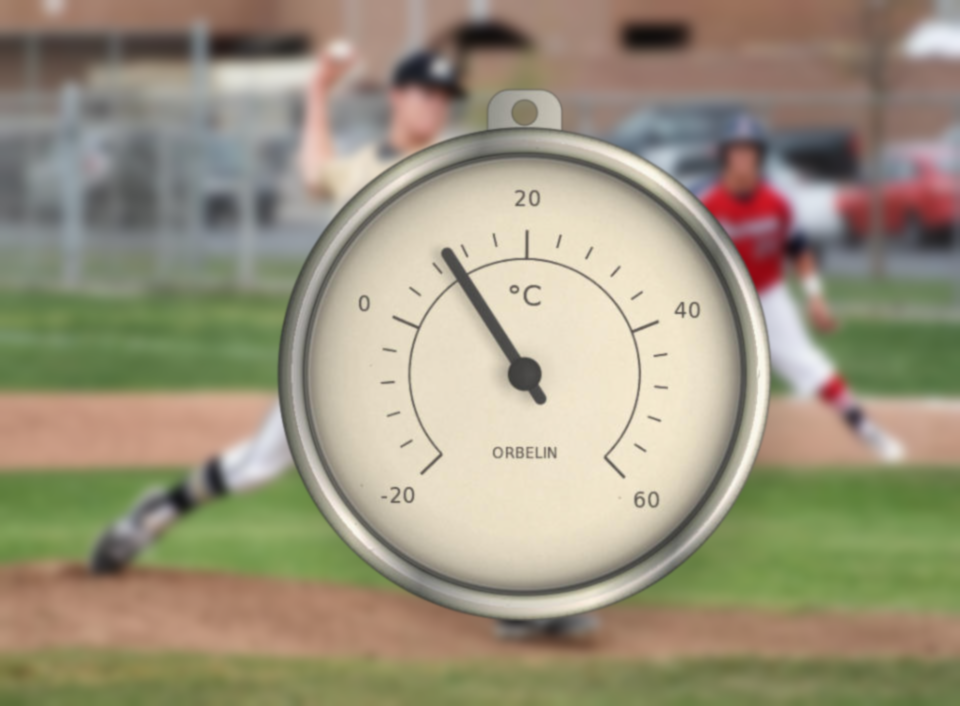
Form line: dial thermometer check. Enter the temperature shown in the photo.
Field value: 10 °C
